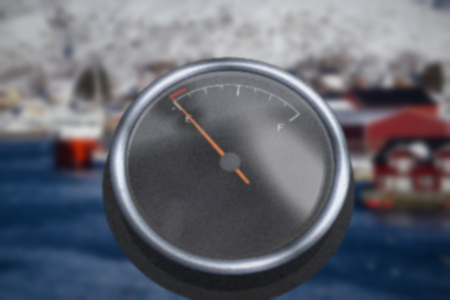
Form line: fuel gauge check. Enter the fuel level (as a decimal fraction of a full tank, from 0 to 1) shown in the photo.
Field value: 0
